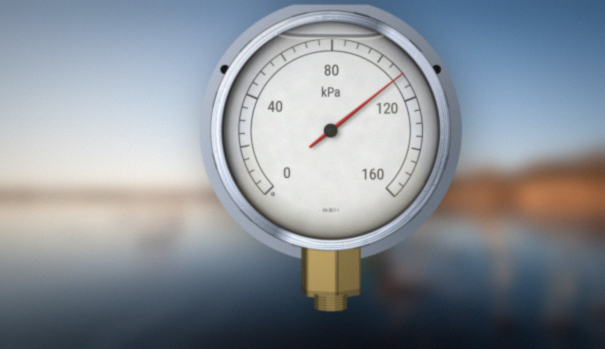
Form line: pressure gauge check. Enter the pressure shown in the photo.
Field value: 110 kPa
